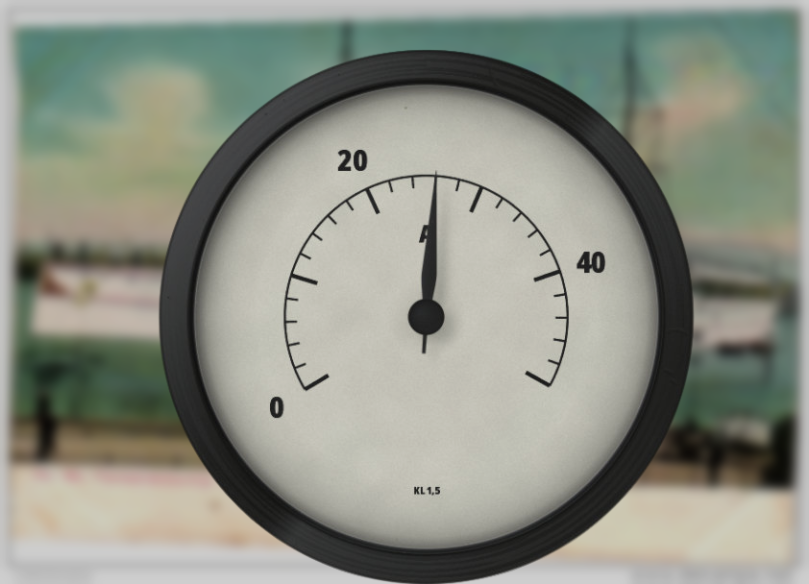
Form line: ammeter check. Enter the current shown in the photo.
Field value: 26 A
